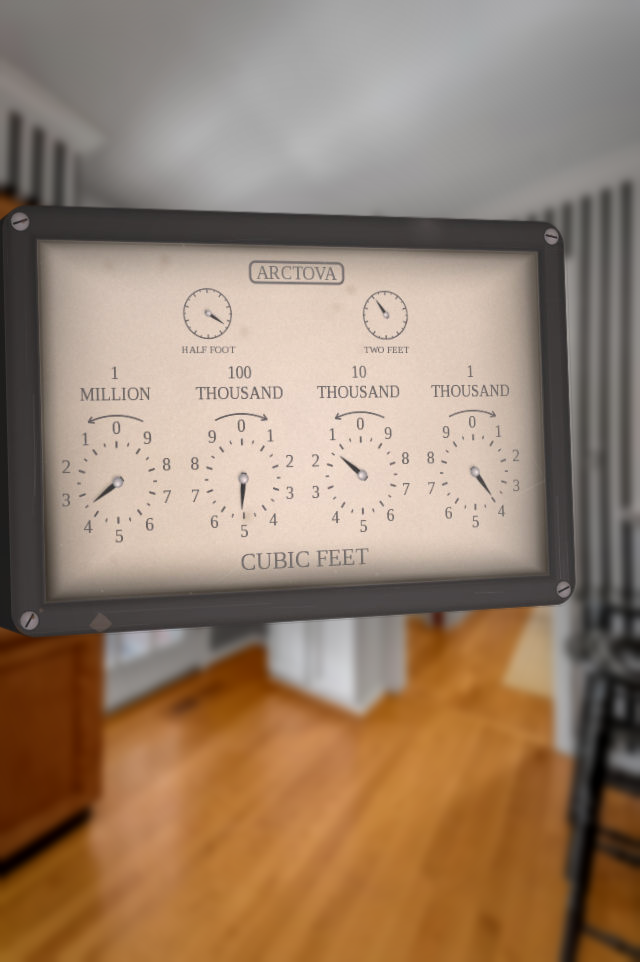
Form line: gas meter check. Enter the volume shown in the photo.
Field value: 351400 ft³
